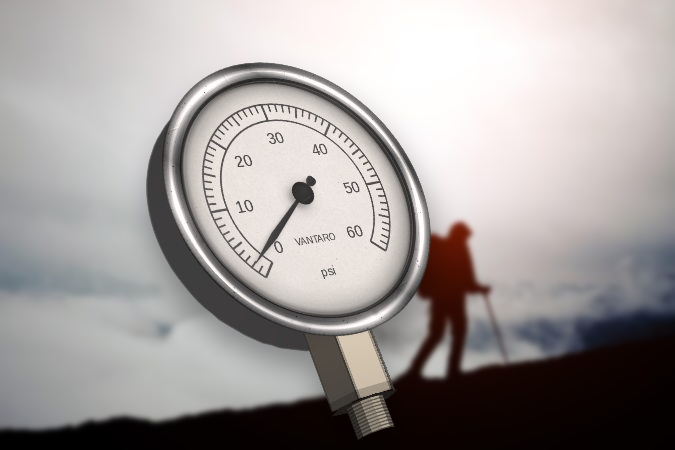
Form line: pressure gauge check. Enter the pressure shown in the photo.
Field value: 2 psi
